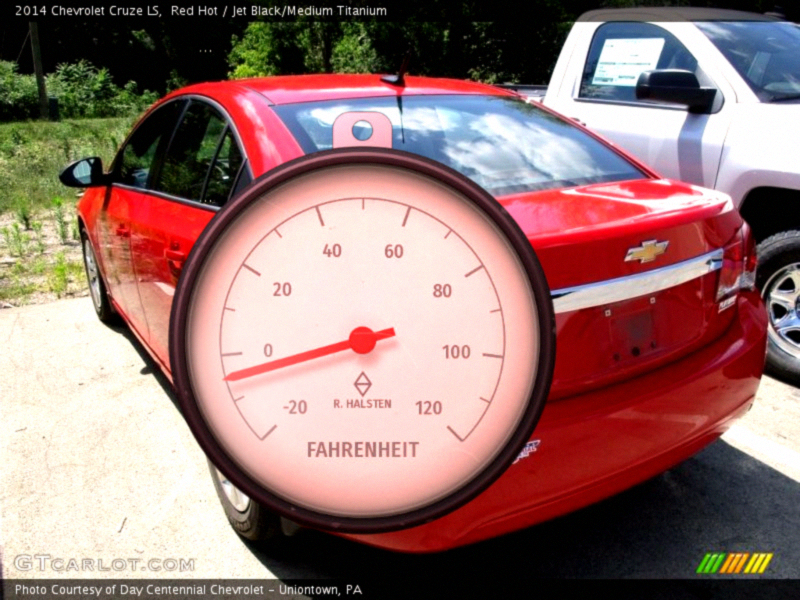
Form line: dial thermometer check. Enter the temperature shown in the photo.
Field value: -5 °F
